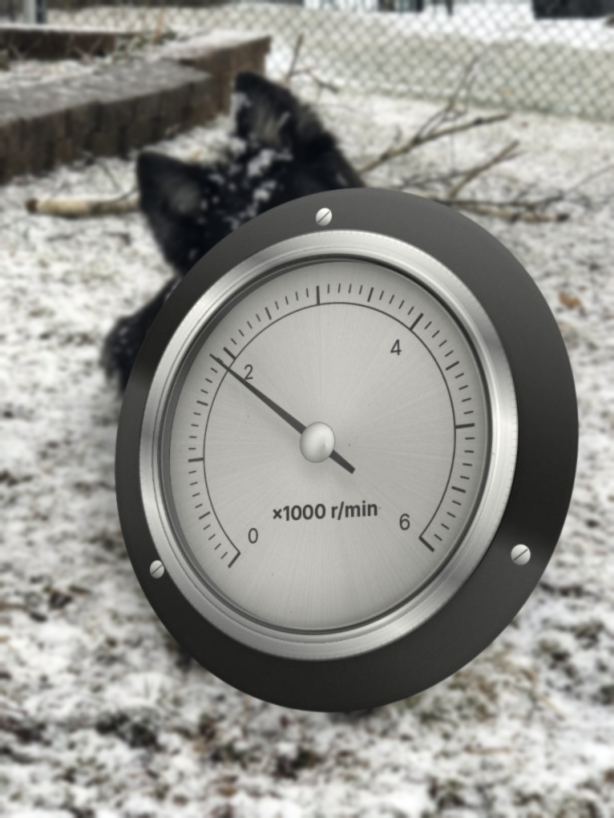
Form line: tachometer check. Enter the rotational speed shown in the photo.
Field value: 1900 rpm
